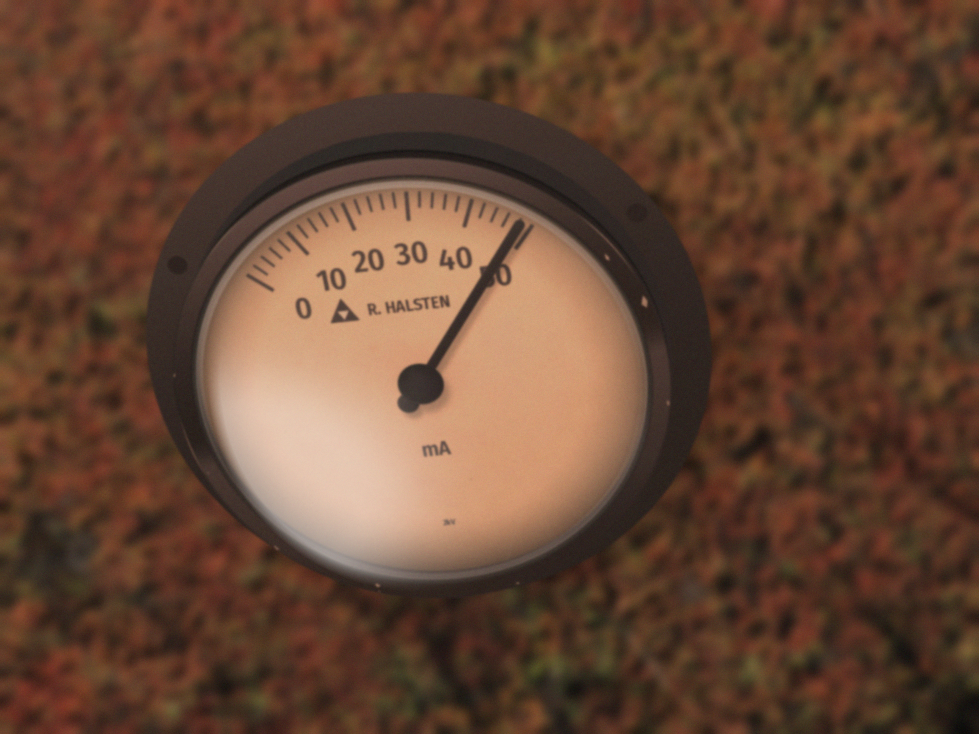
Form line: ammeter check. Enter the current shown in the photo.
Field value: 48 mA
